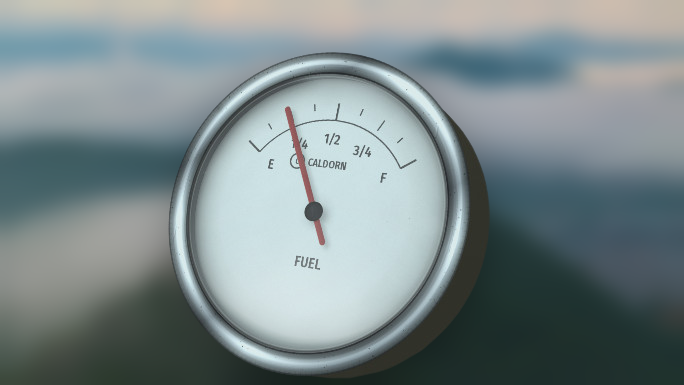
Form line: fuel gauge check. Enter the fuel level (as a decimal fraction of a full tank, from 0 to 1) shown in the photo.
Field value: 0.25
